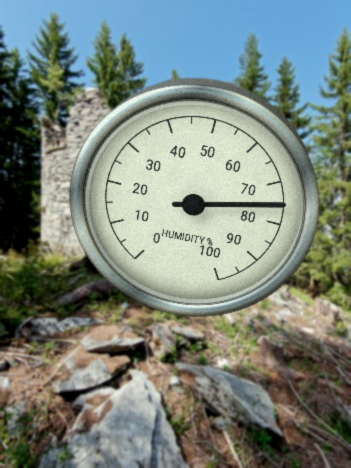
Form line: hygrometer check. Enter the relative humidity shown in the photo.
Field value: 75 %
